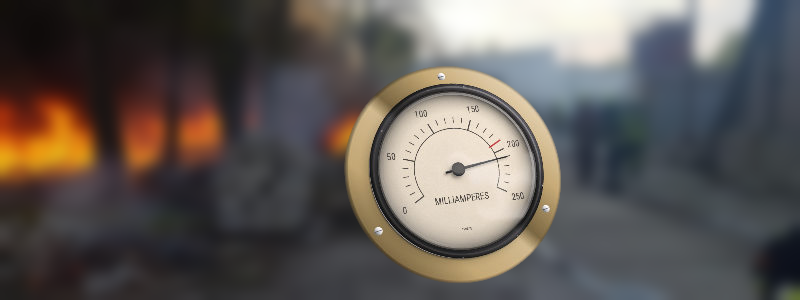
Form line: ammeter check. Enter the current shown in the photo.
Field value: 210 mA
